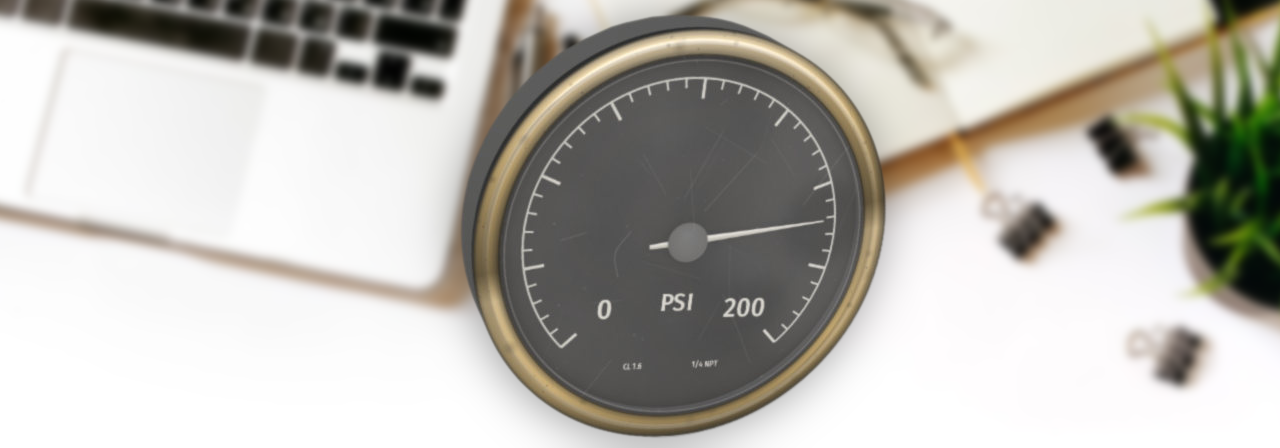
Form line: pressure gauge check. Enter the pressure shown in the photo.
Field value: 160 psi
